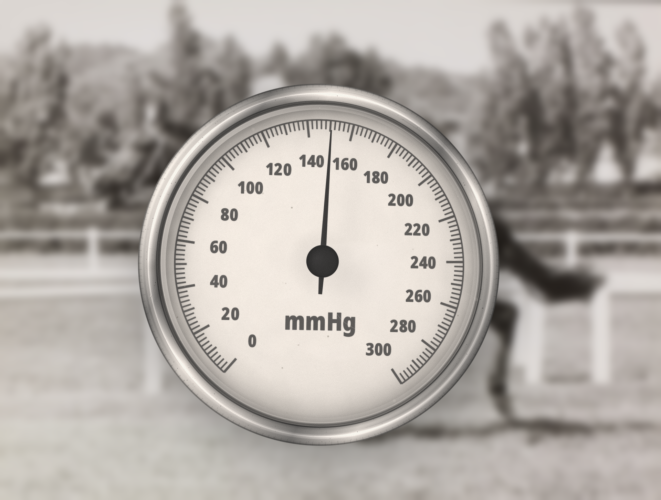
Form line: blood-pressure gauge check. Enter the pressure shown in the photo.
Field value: 150 mmHg
